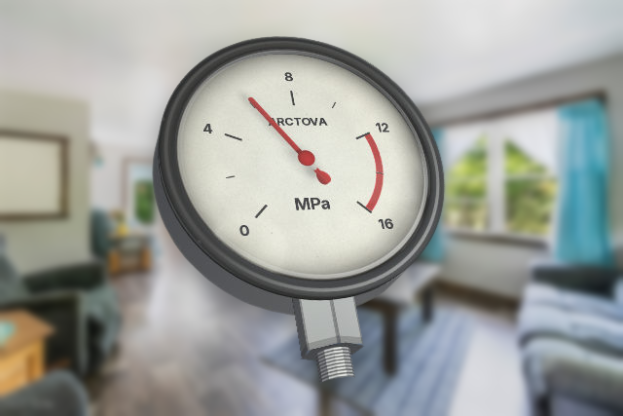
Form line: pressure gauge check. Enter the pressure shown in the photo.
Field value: 6 MPa
